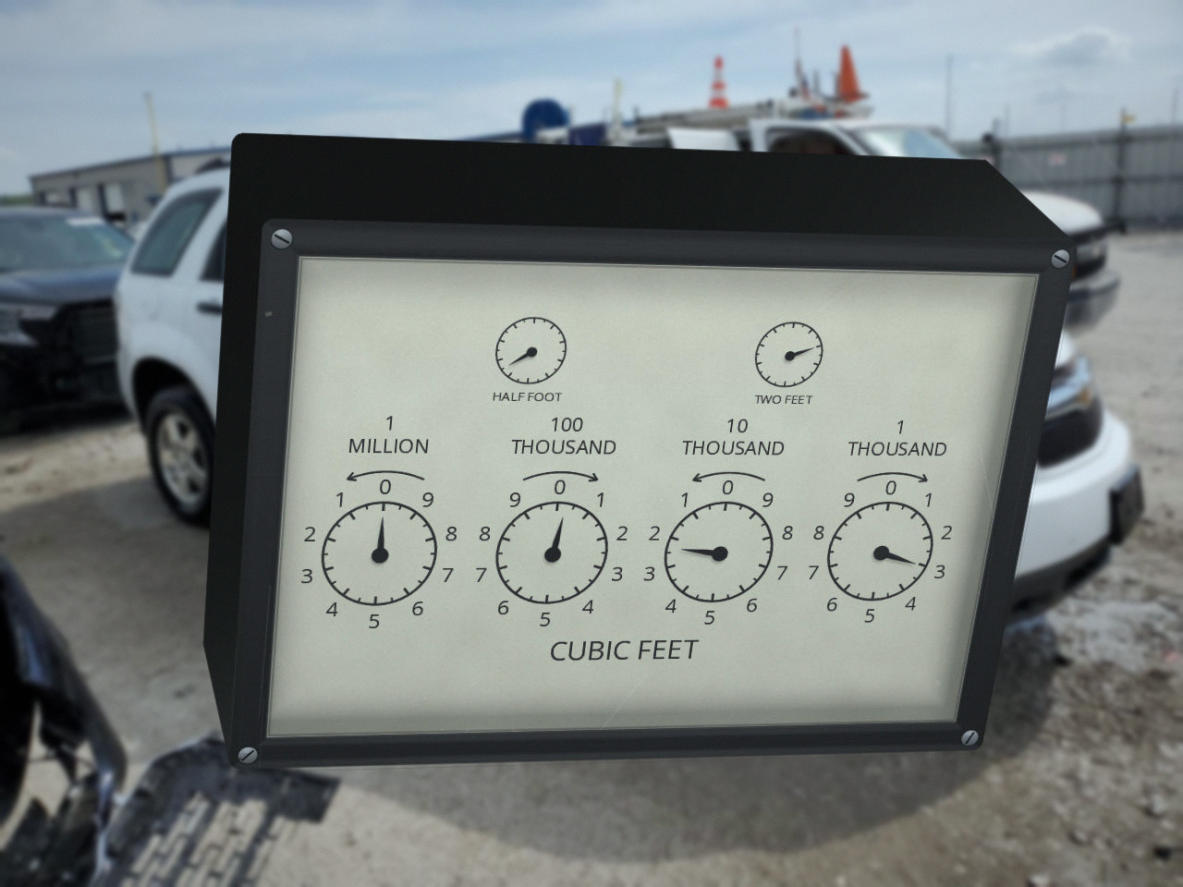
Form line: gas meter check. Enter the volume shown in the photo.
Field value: 2300 ft³
